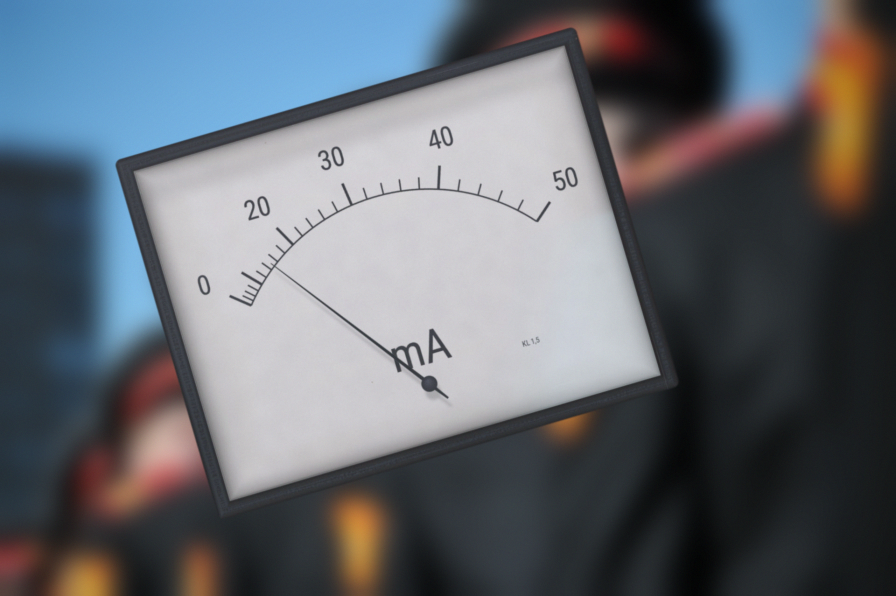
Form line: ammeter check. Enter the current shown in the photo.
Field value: 15 mA
